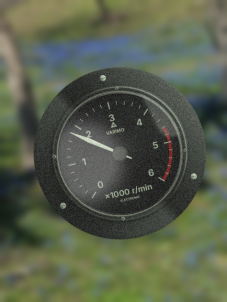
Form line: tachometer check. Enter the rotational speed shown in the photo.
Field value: 1800 rpm
